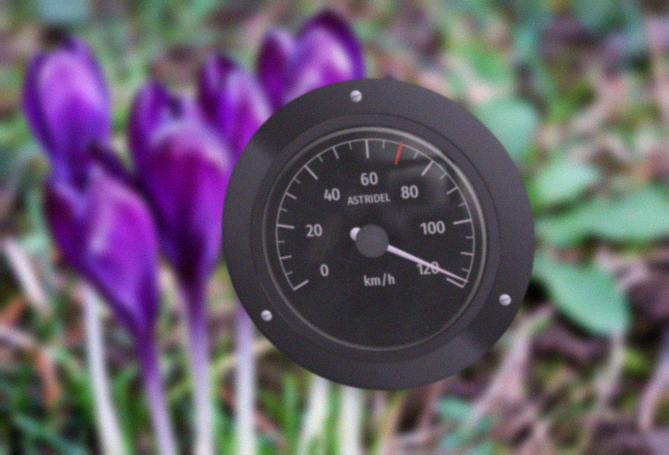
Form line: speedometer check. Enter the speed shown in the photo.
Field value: 117.5 km/h
